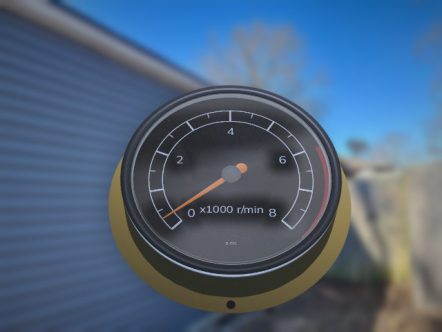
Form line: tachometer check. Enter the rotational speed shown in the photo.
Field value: 250 rpm
